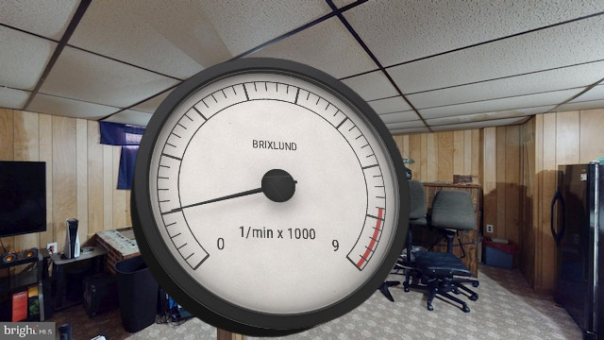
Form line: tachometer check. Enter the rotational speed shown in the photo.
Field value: 1000 rpm
